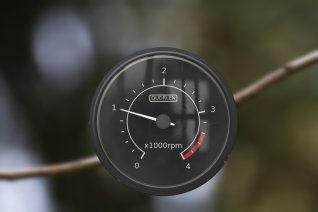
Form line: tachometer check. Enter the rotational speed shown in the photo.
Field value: 1000 rpm
